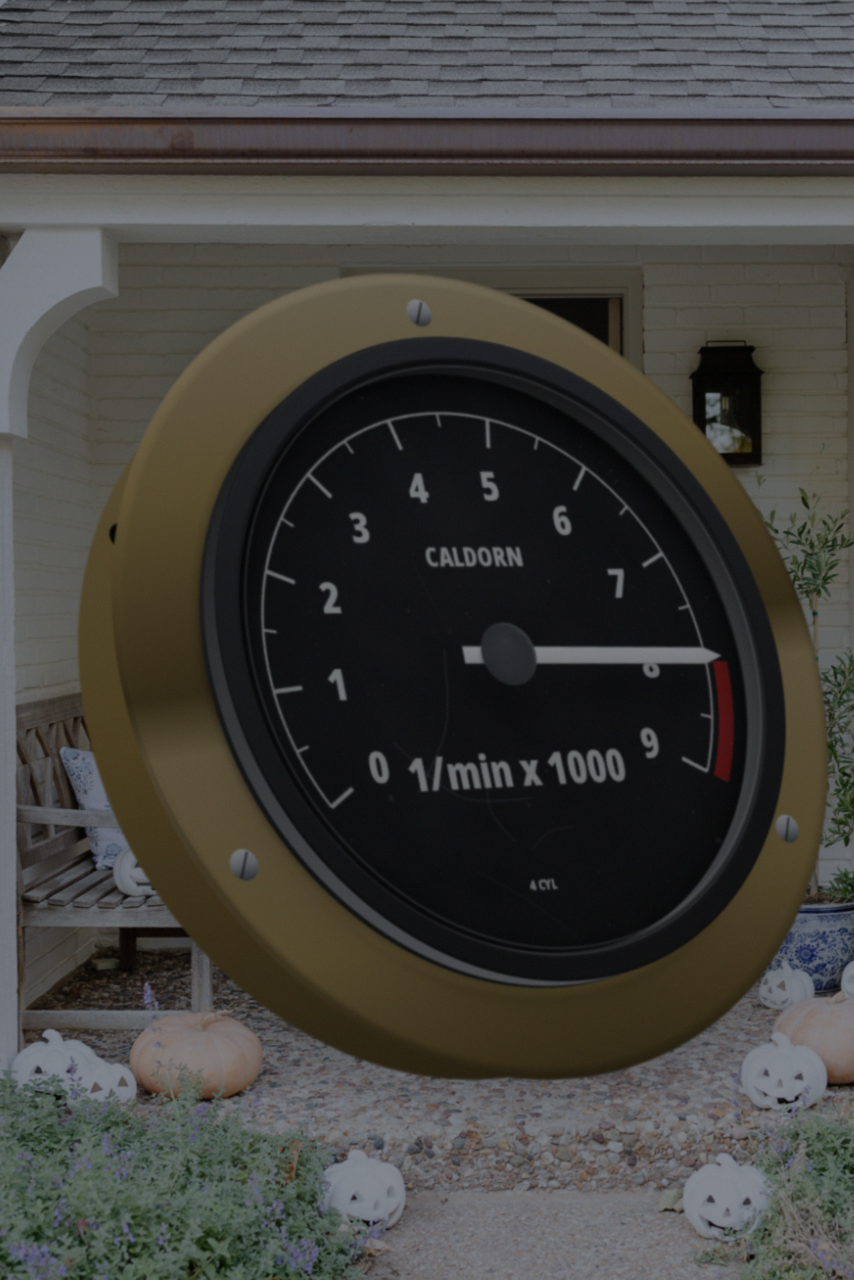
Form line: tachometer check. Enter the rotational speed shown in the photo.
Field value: 8000 rpm
